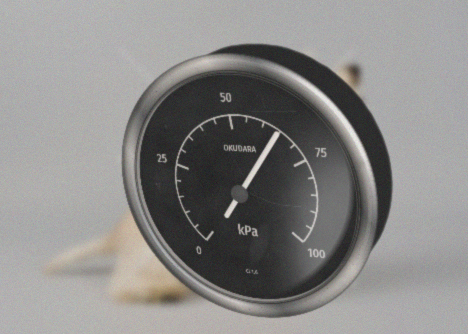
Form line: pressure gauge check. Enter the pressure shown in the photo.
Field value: 65 kPa
